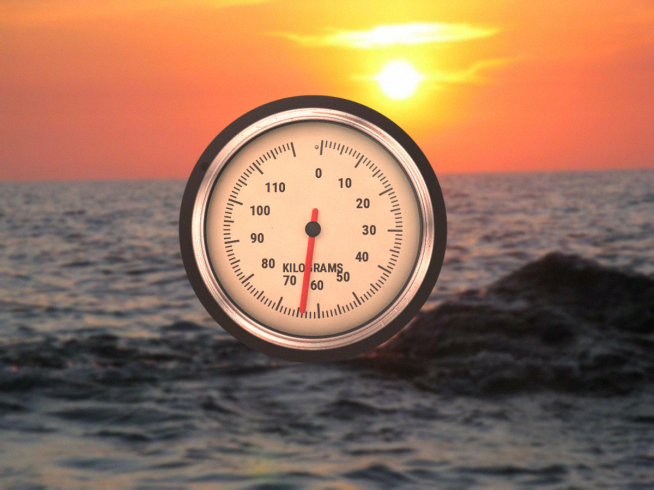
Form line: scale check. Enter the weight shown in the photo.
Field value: 64 kg
